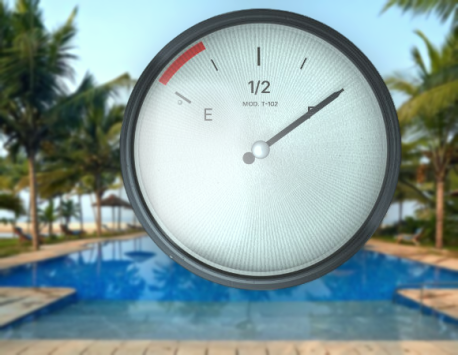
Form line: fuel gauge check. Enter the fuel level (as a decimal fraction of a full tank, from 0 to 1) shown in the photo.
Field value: 1
